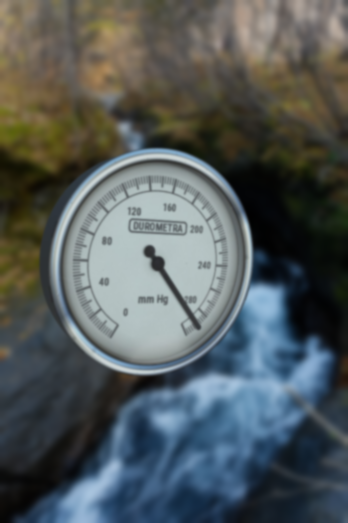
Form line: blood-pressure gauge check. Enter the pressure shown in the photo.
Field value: 290 mmHg
